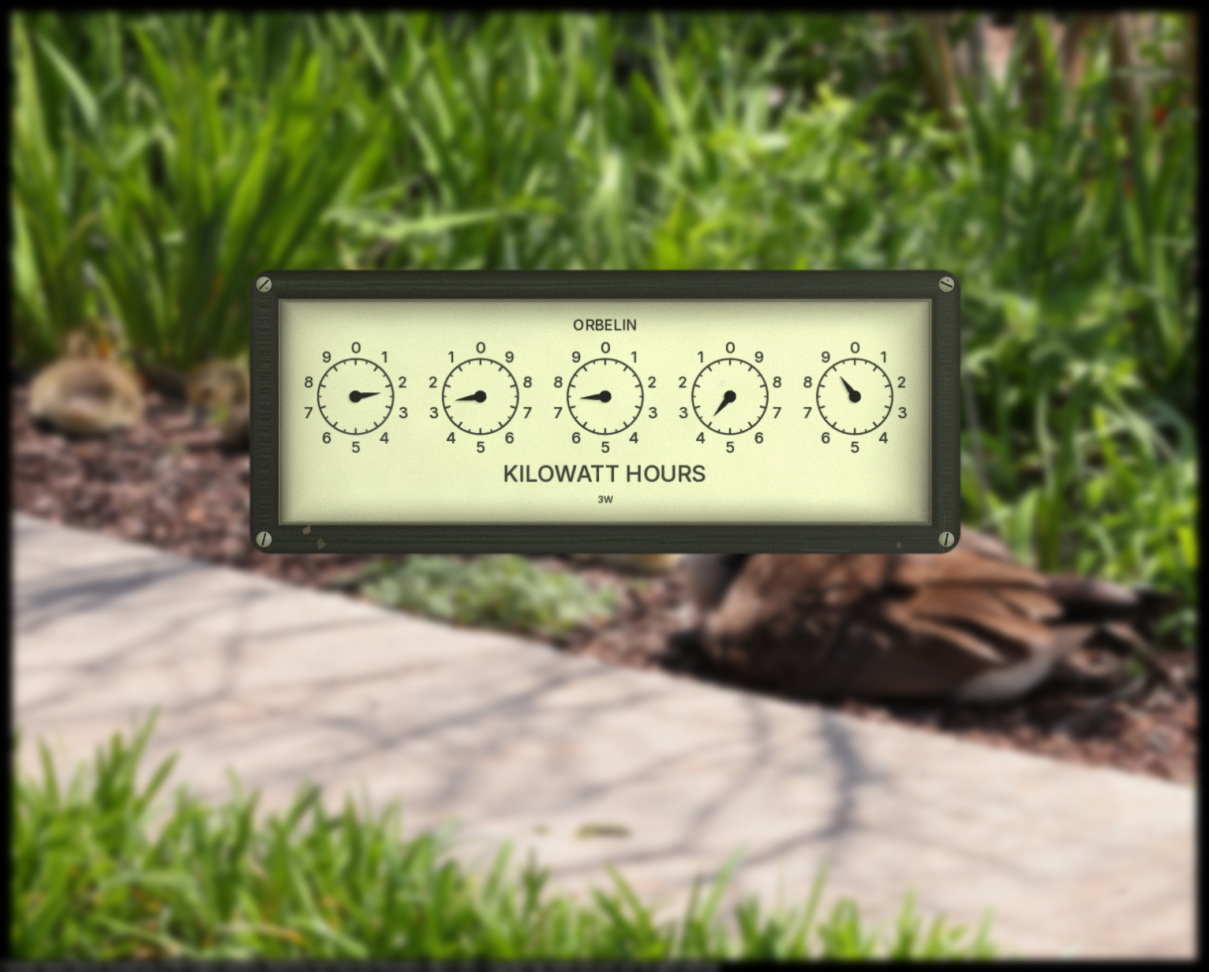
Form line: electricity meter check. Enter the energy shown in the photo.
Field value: 22739 kWh
